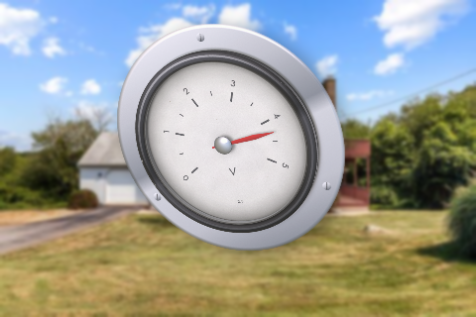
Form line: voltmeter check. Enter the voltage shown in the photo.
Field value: 4.25 V
